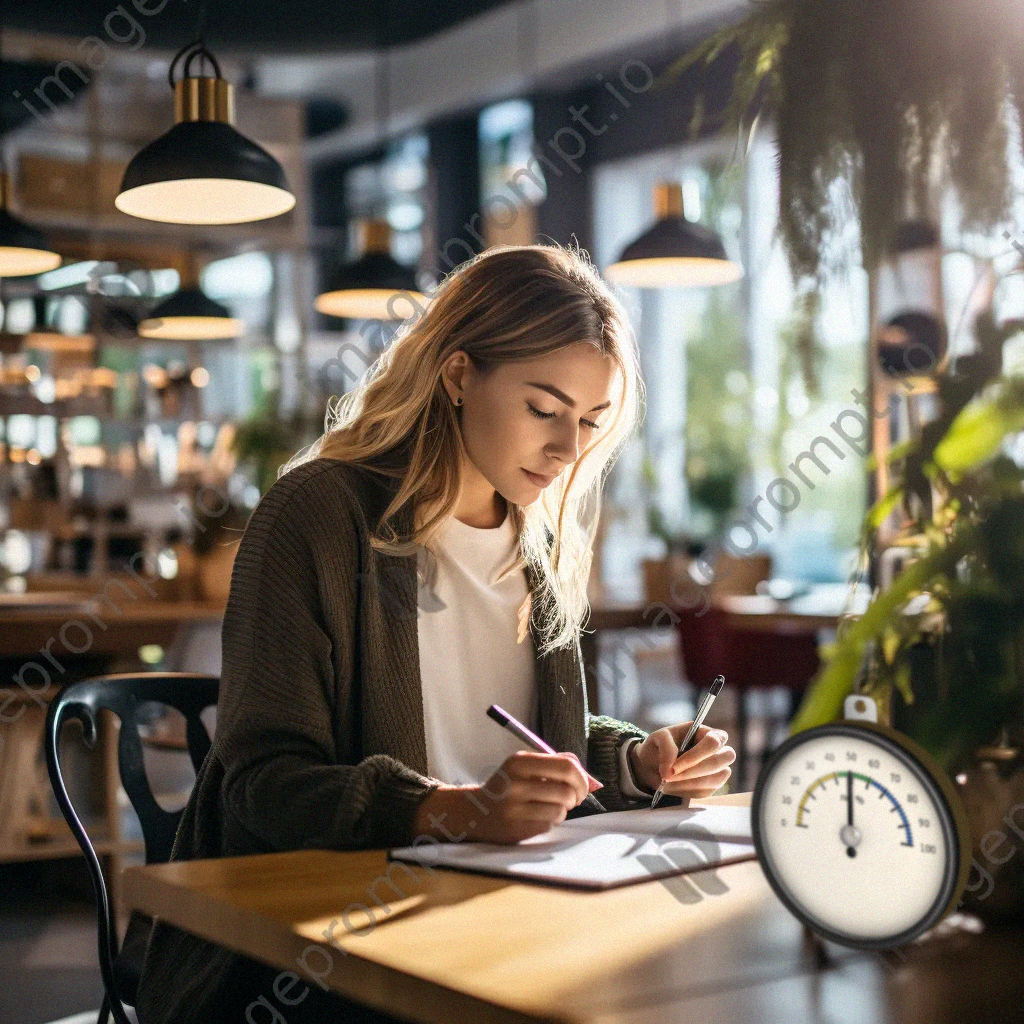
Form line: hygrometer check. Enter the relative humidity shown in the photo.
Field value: 50 %
